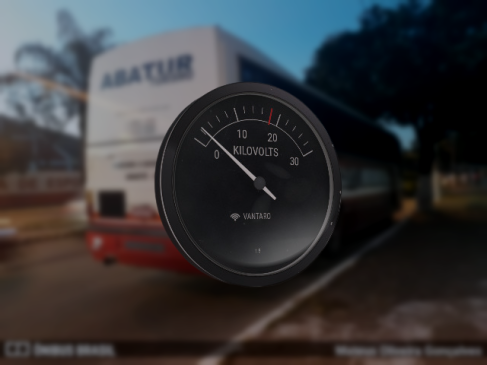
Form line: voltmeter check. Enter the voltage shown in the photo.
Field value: 2 kV
